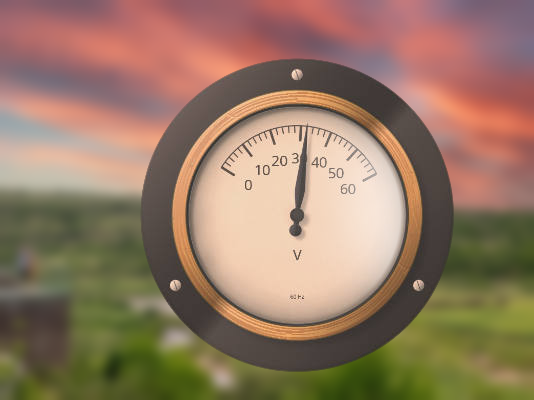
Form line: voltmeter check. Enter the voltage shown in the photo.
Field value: 32 V
